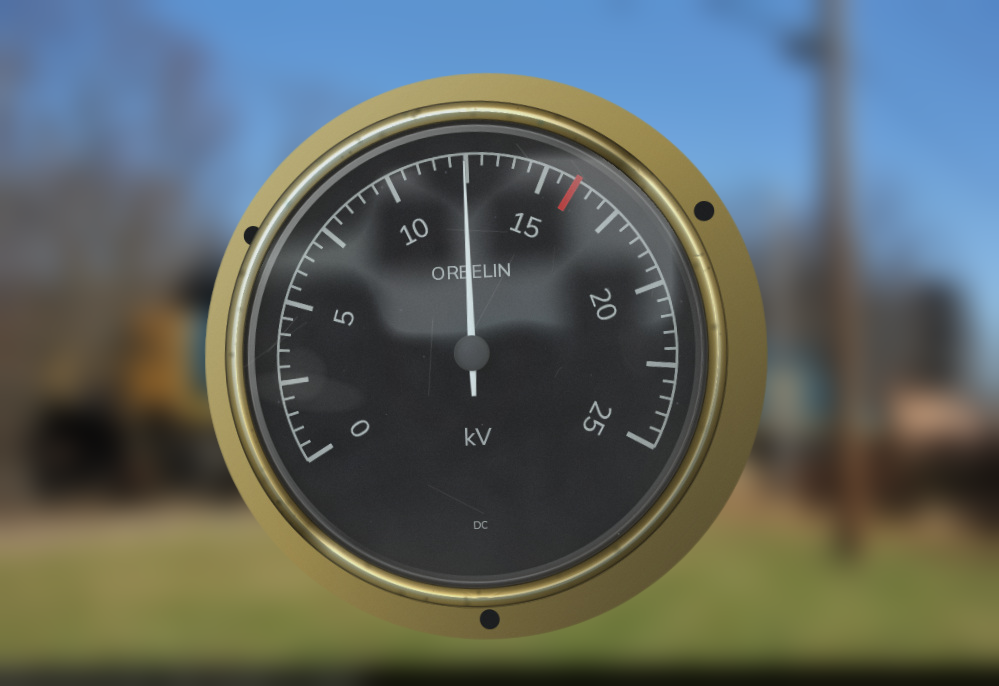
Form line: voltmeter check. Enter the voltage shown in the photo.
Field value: 12.5 kV
